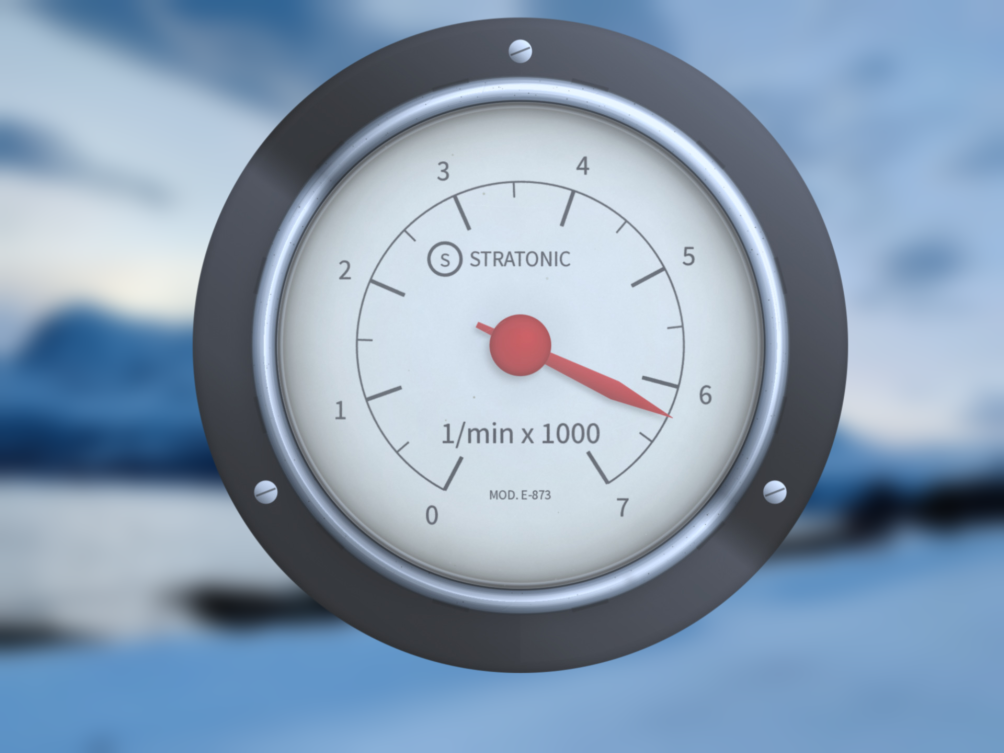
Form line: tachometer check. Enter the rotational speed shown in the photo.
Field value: 6250 rpm
